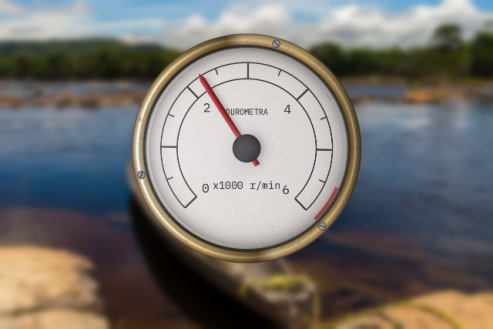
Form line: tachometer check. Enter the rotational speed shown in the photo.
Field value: 2250 rpm
